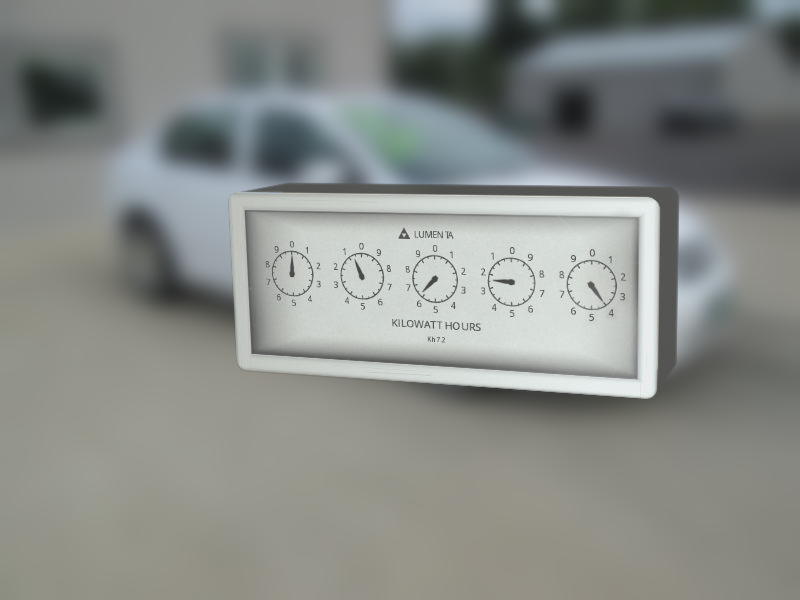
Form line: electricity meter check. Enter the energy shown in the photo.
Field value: 624 kWh
